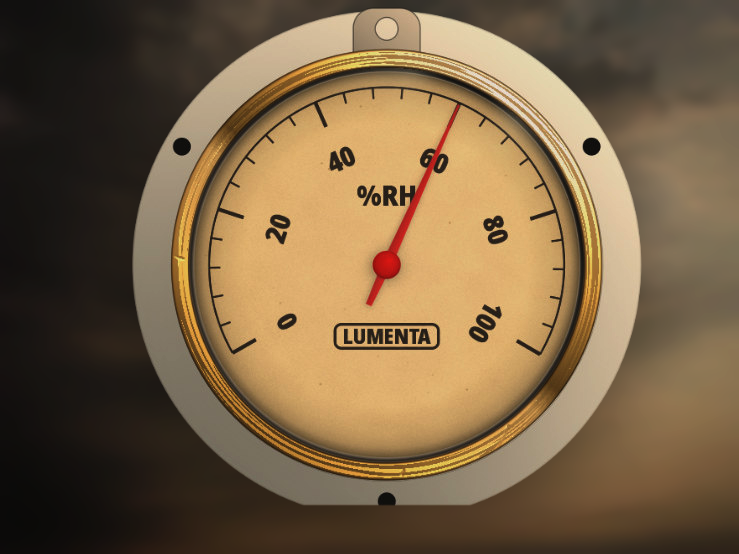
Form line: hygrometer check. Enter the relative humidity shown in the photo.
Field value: 60 %
